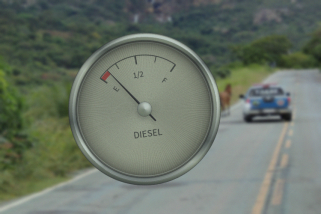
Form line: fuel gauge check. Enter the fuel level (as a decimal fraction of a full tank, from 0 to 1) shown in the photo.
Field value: 0.125
